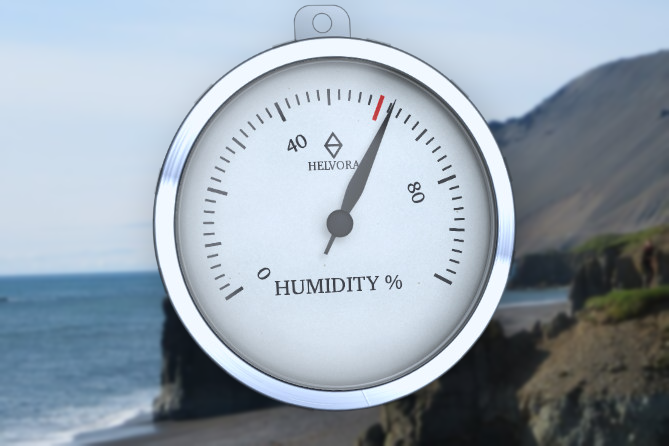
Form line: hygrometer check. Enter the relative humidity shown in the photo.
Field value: 62 %
